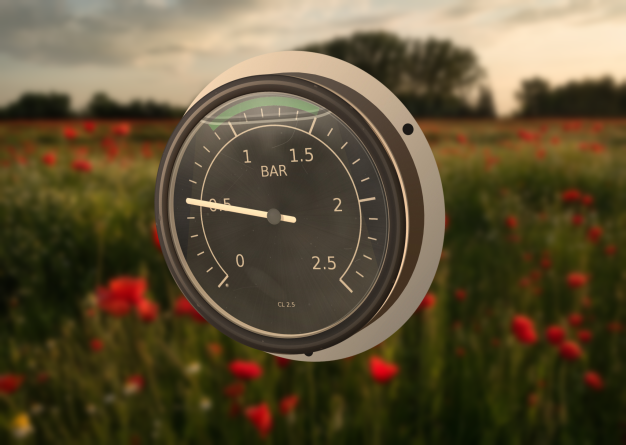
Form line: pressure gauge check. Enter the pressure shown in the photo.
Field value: 0.5 bar
